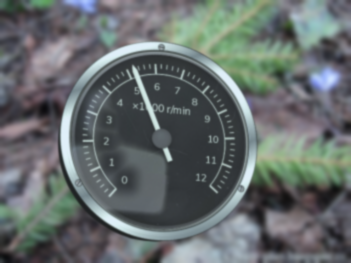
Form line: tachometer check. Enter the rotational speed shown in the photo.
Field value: 5200 rpm
